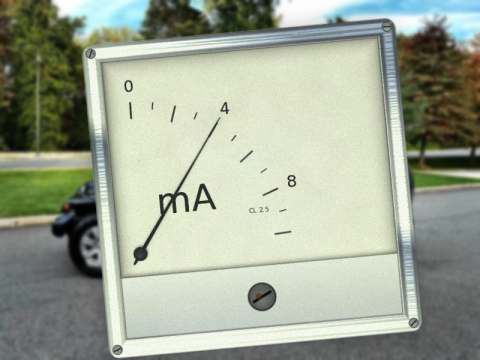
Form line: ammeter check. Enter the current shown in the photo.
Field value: 4 mA
